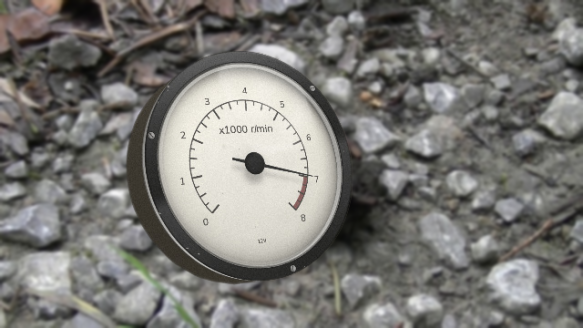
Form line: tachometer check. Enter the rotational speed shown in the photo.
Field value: 7000 rpm
